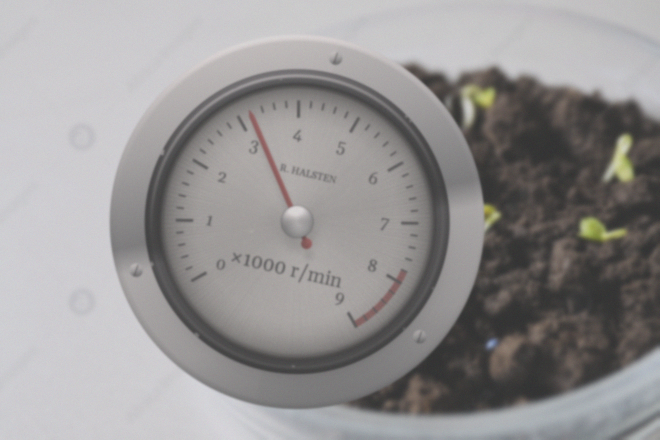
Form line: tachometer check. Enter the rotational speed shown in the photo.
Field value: 3200 rpm
